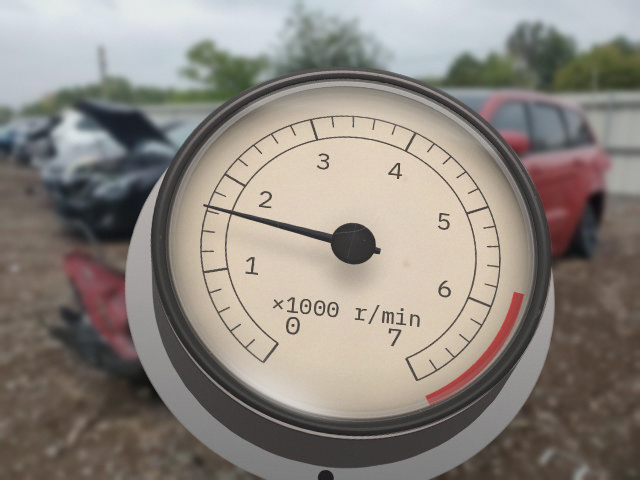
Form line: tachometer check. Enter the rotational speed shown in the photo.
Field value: 1600 rpm
